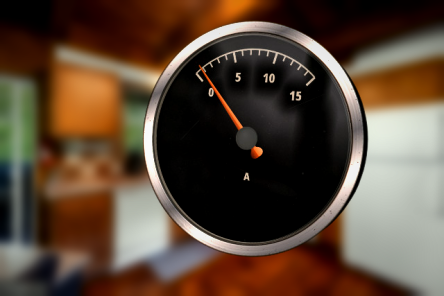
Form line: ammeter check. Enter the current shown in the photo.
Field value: 1 A
